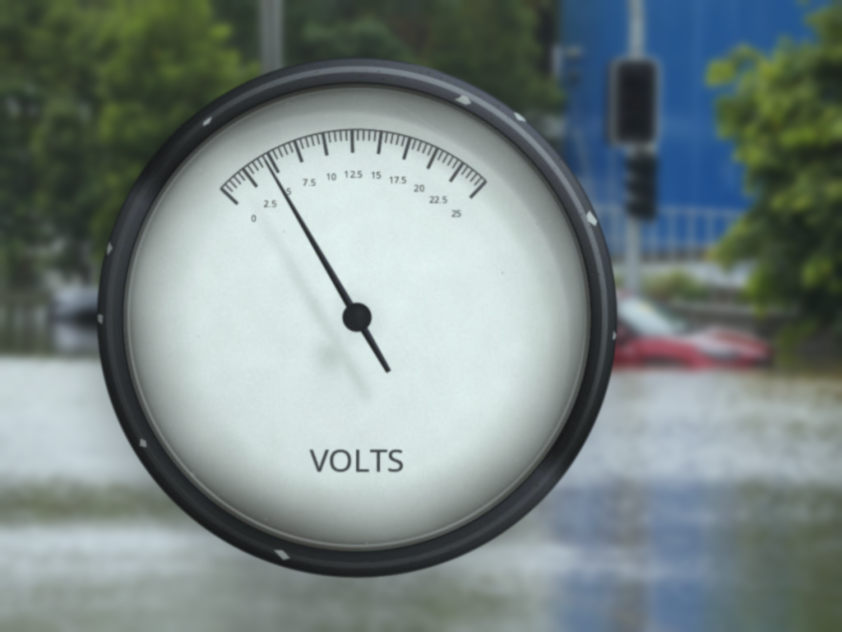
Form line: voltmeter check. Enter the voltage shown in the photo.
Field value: 4.5 V
